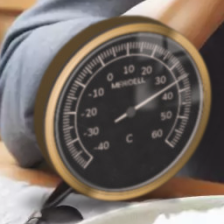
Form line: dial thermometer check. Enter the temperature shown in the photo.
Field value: 35 °C
